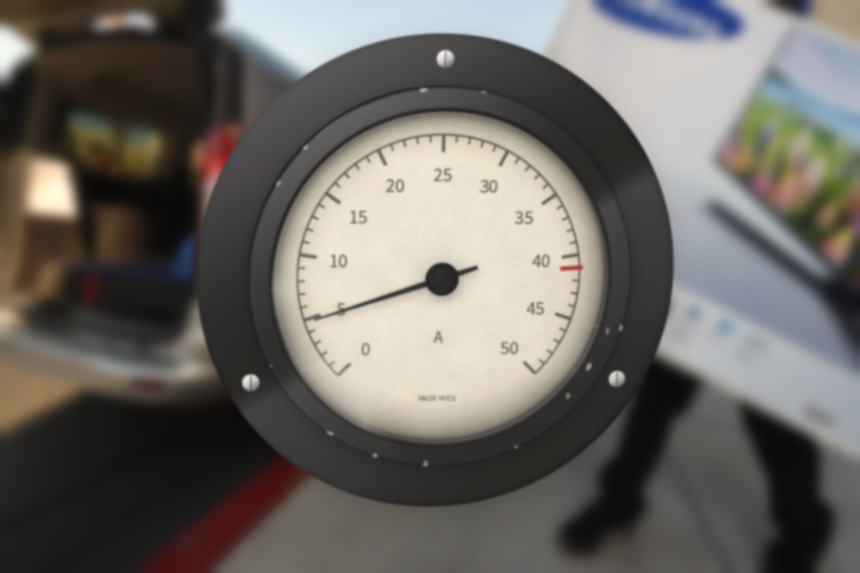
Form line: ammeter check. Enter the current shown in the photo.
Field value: 5 A
